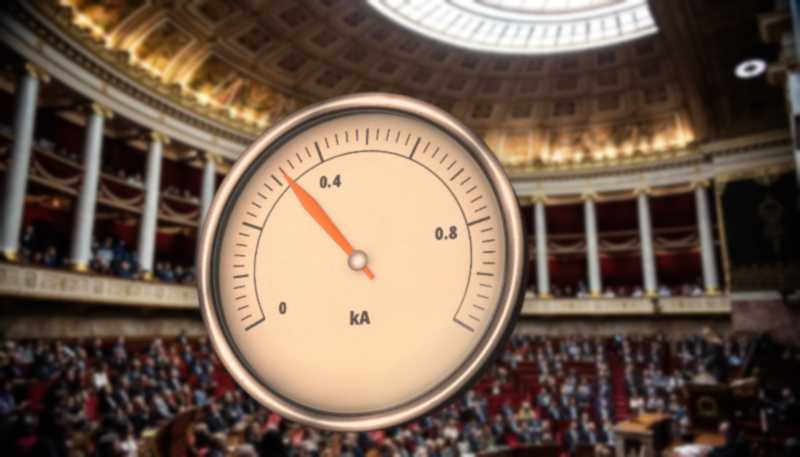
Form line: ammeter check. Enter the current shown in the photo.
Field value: 0.32 kA
